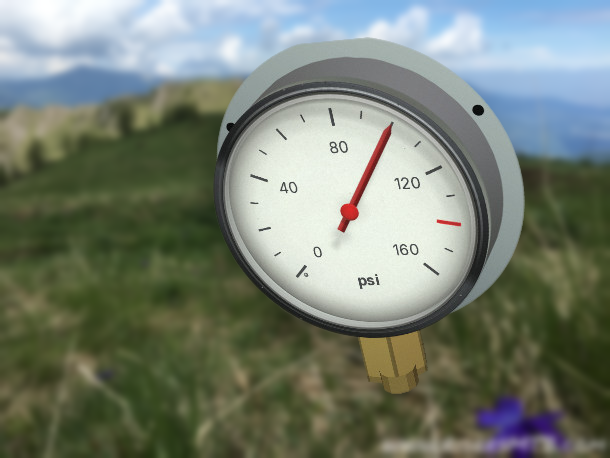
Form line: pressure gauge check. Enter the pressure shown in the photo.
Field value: 100 psi
